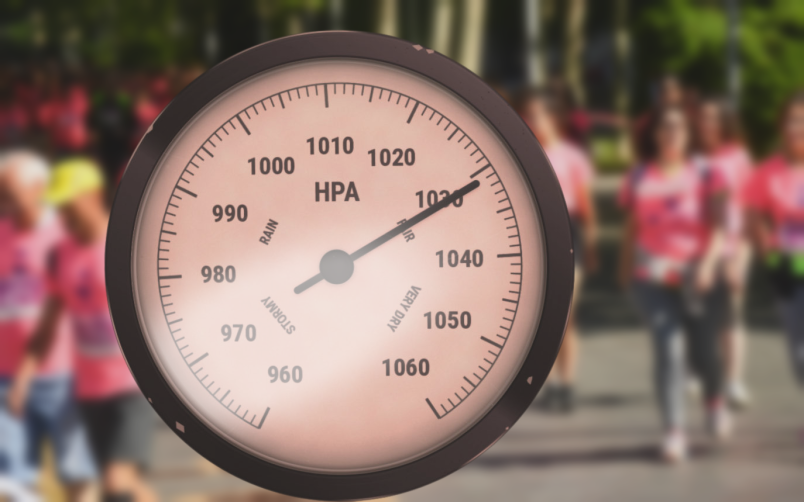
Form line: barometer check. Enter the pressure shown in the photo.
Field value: 1031 hPa
